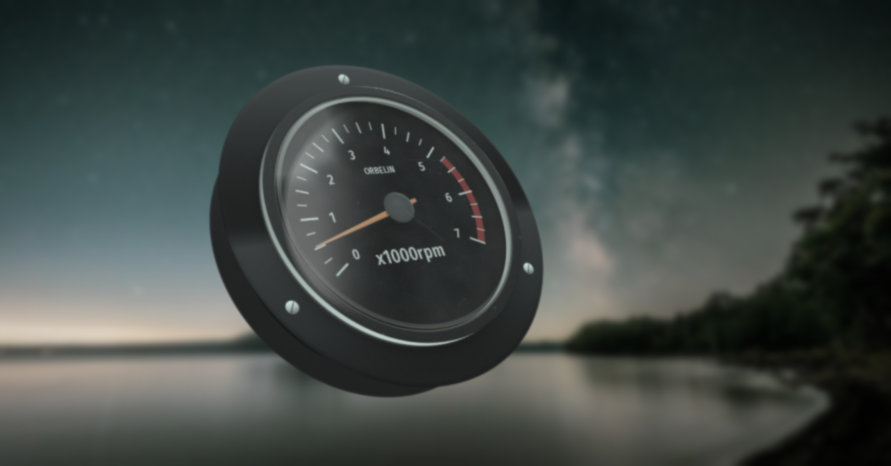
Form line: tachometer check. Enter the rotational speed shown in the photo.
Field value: 500 rpm
